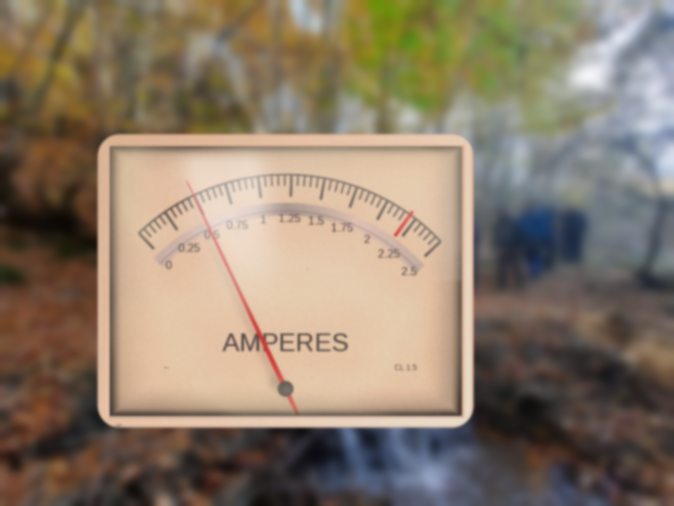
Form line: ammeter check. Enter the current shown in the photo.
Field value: 0.5 A
